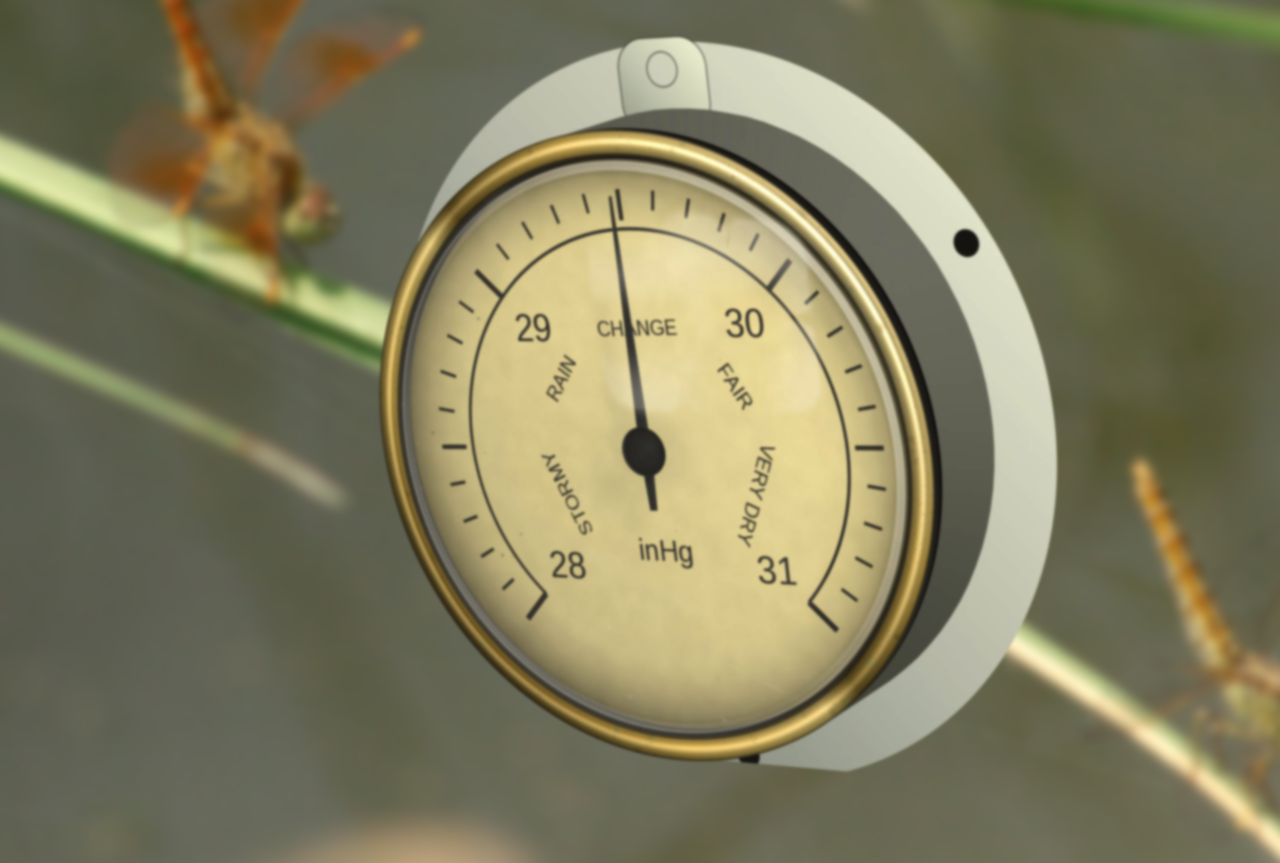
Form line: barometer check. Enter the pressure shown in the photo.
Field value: 29.5 inHg
